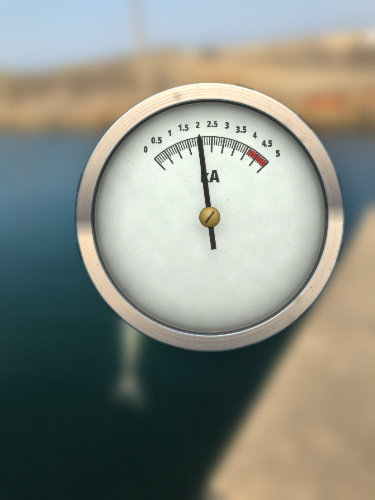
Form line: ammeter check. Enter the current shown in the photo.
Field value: 2 kA
